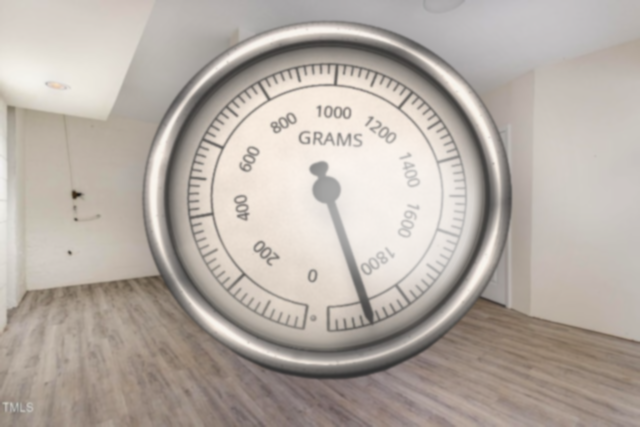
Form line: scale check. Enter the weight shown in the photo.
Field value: 1900 g
